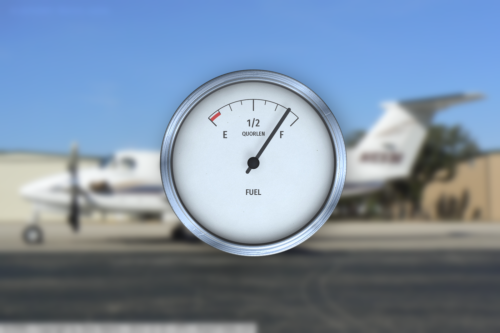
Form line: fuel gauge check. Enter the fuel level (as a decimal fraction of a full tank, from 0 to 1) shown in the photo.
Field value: 0.875
